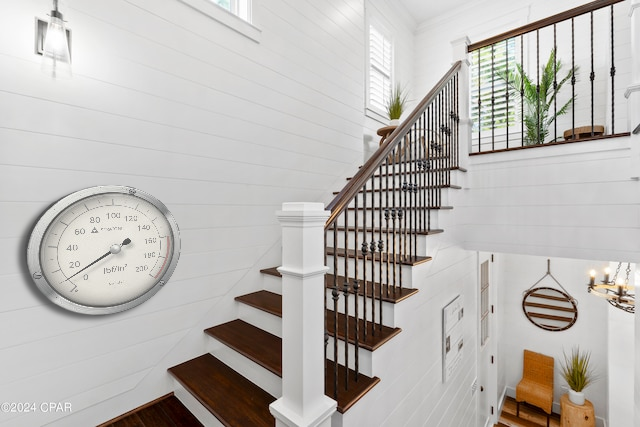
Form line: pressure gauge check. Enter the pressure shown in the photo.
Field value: 10 psi
